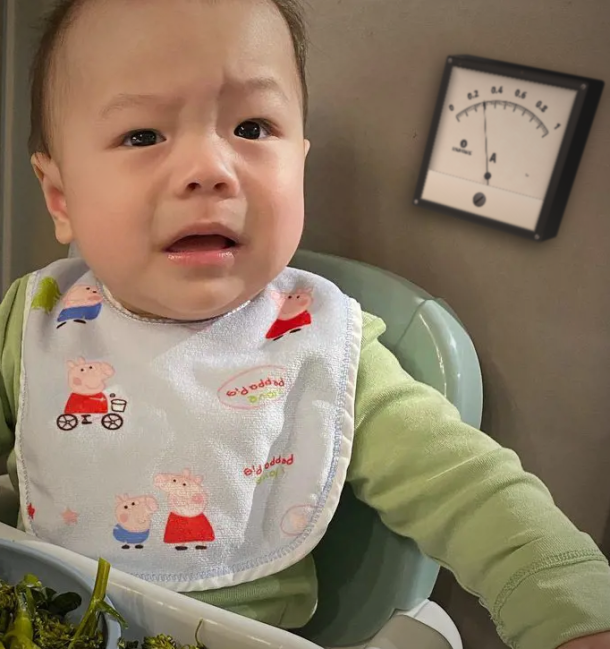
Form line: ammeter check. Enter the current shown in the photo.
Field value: 0.3 A
